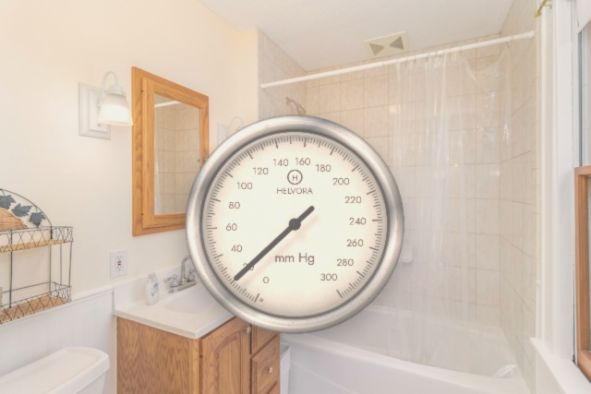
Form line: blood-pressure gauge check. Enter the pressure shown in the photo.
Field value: 20 mmHg
